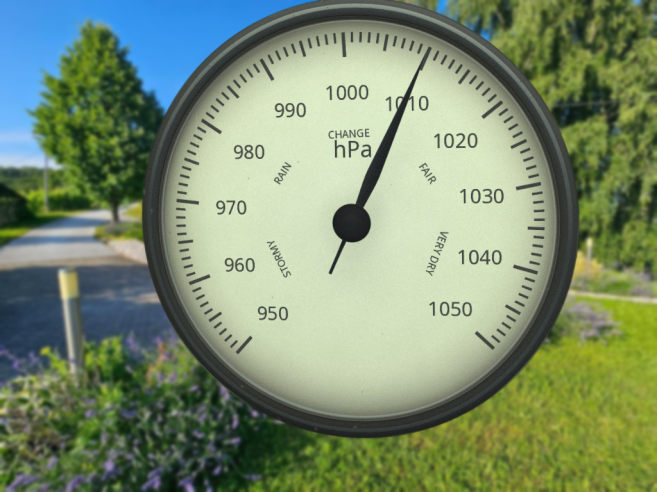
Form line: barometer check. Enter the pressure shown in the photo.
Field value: 1010 hPa
